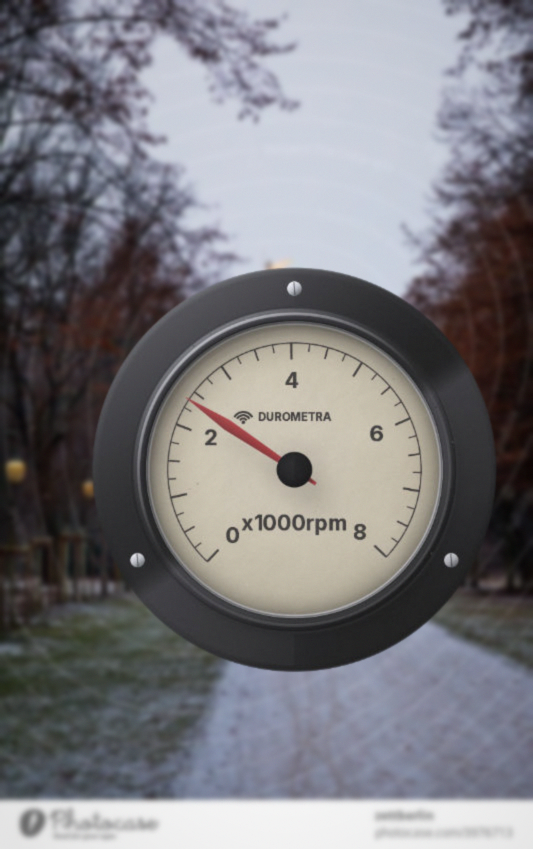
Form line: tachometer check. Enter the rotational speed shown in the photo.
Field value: 2375 rpm
